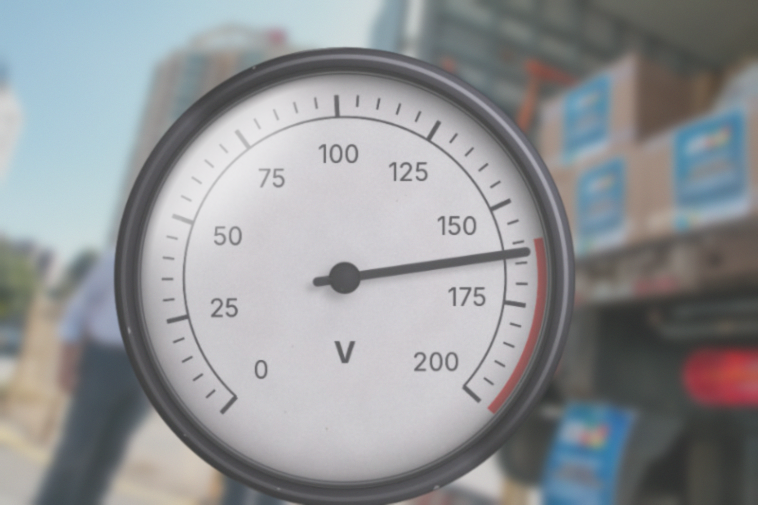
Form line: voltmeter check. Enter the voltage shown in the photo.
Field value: 162.5 V
